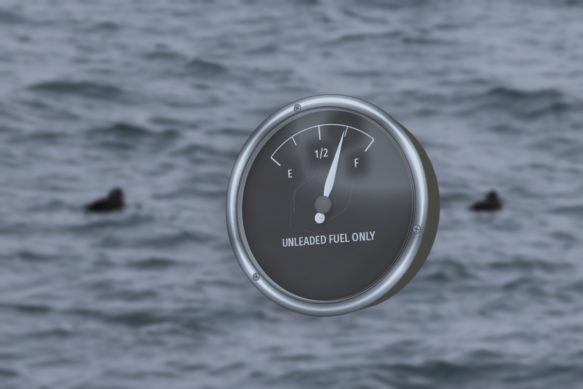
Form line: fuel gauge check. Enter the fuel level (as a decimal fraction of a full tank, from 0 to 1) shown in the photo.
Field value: 0.75
